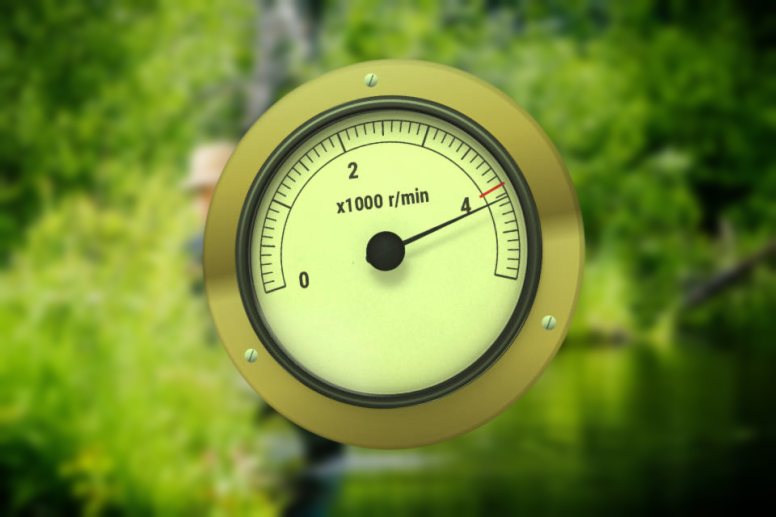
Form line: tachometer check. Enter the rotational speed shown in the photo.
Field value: 4150 rpm
